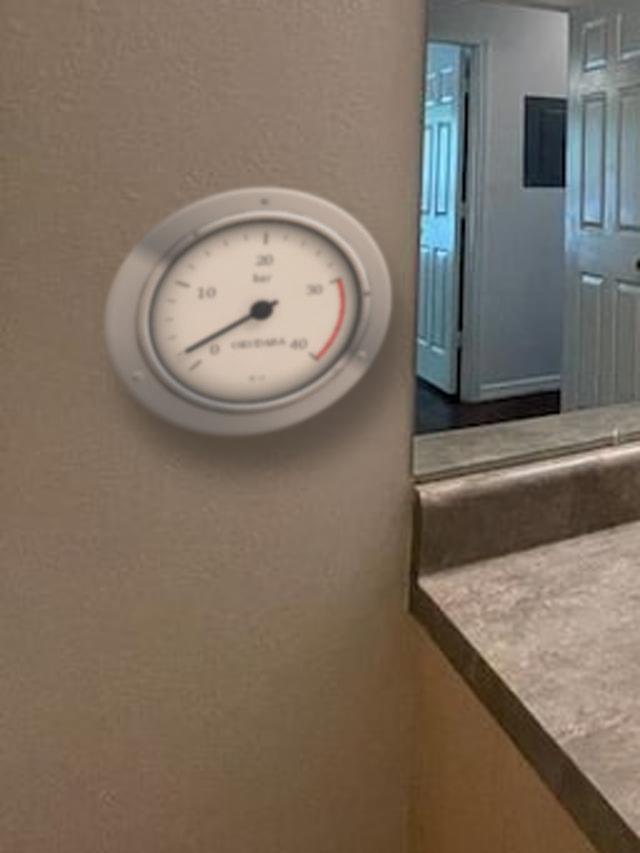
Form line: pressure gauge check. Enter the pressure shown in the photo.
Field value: 2 bar
